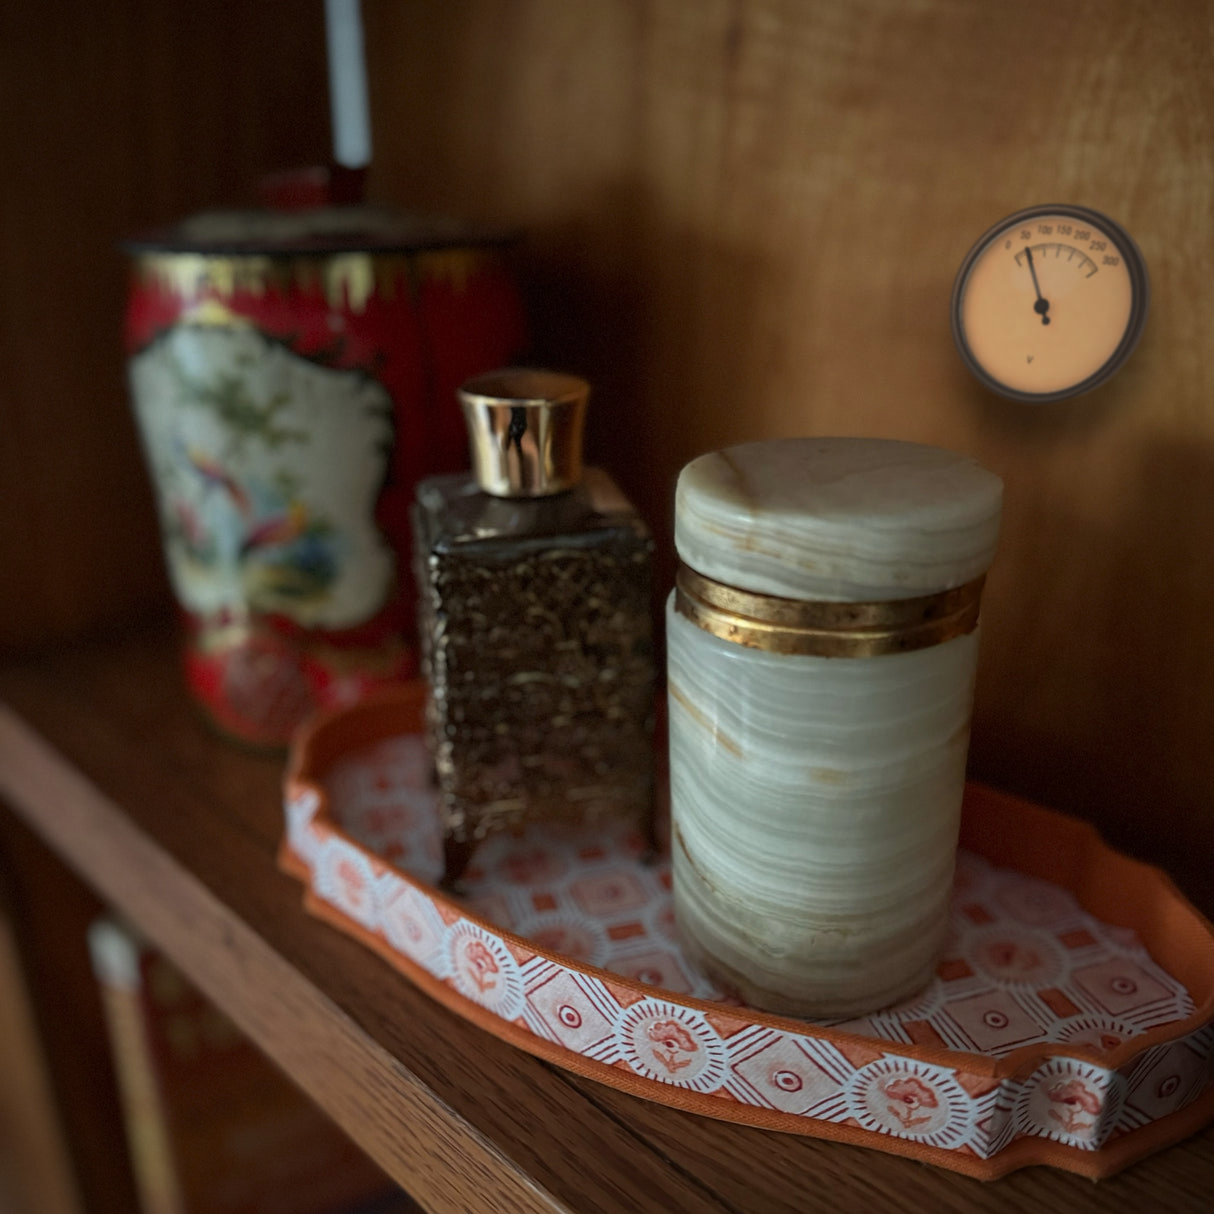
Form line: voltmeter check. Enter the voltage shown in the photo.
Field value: 50 V
